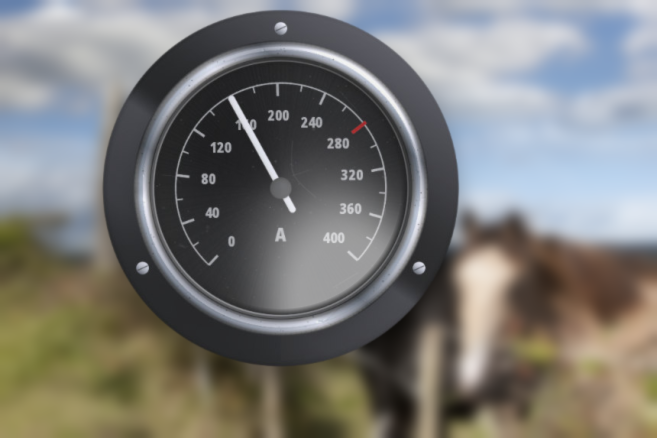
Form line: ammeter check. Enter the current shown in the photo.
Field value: 160 A
